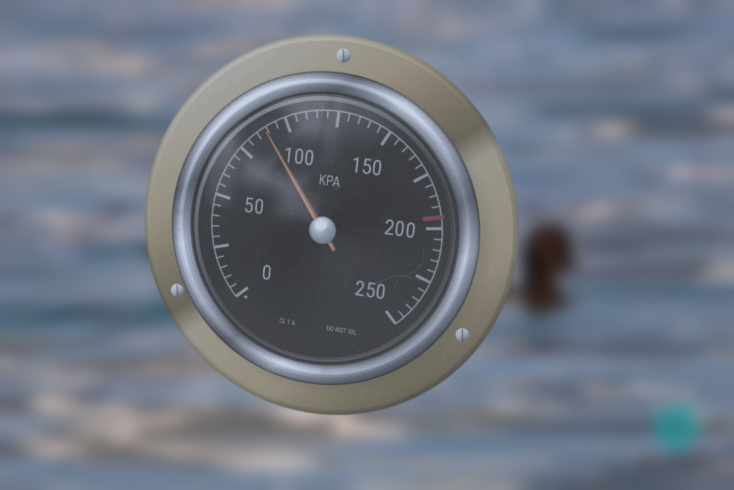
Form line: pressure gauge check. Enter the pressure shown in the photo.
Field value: 90 kPa
